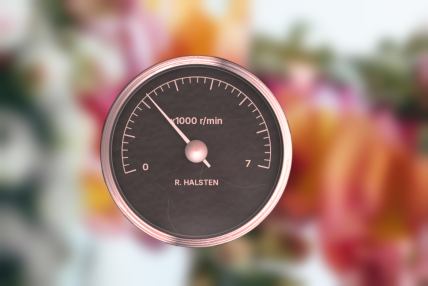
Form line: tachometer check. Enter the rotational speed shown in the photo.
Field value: 2200 rpm
